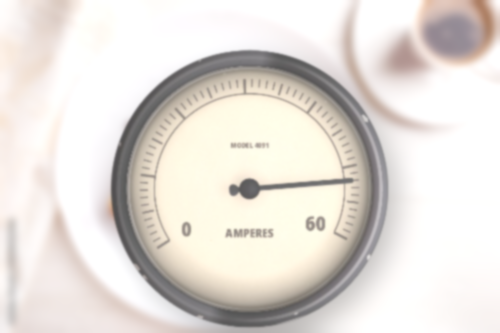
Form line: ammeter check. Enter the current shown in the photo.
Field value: 52 A
